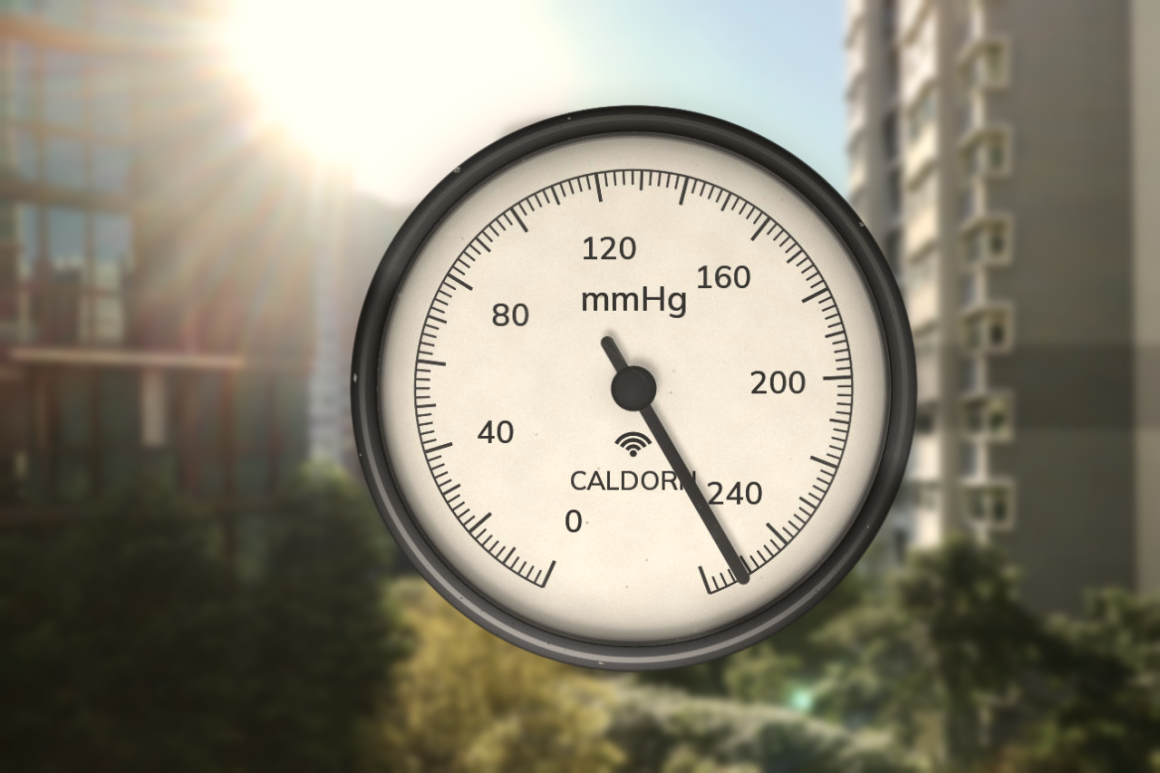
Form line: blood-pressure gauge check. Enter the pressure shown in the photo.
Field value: 252 mmHg
